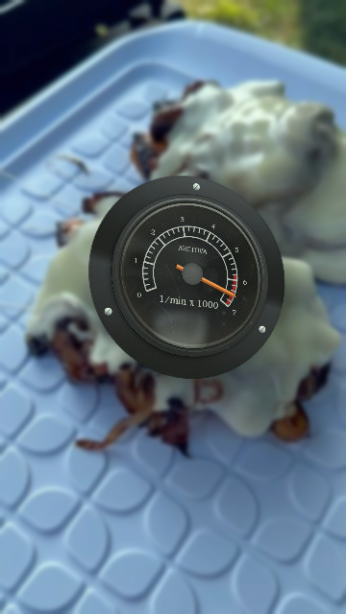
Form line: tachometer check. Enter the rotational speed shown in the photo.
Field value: 6600 rpm
